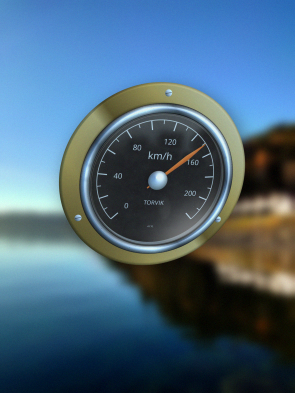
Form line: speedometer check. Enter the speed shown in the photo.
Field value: 150 km/h
